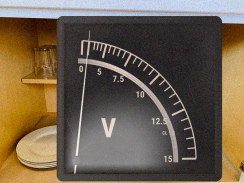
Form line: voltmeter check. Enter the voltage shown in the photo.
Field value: 2.5 V
